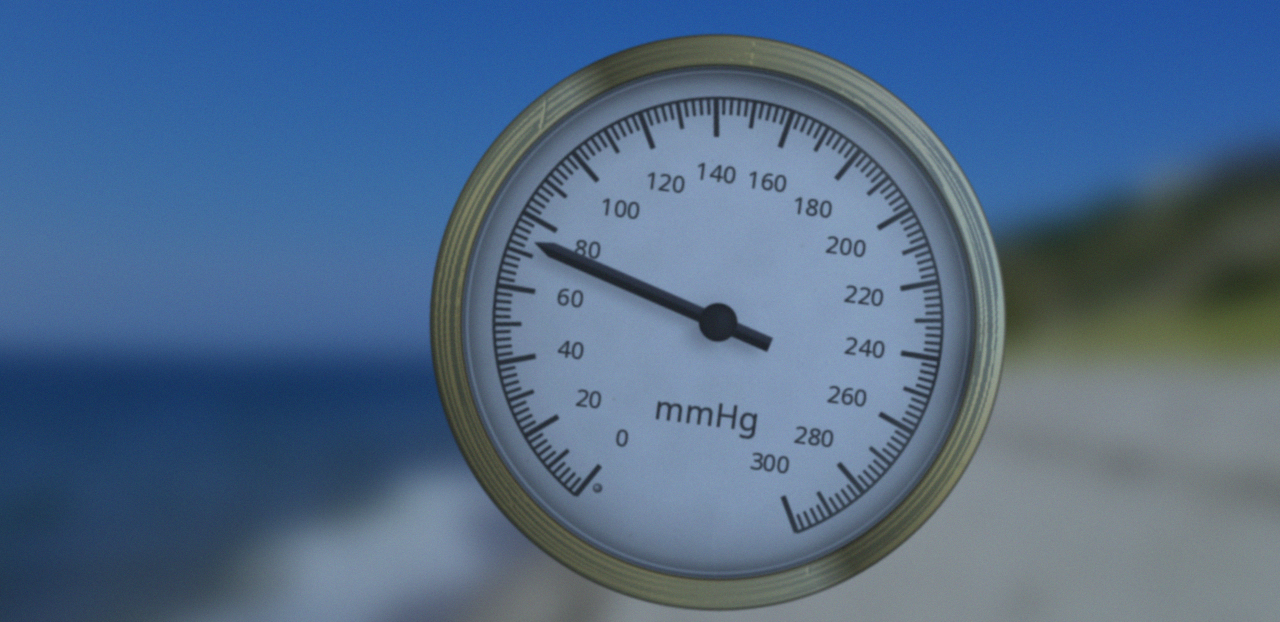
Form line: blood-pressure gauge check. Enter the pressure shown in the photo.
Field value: 74 mmHg
